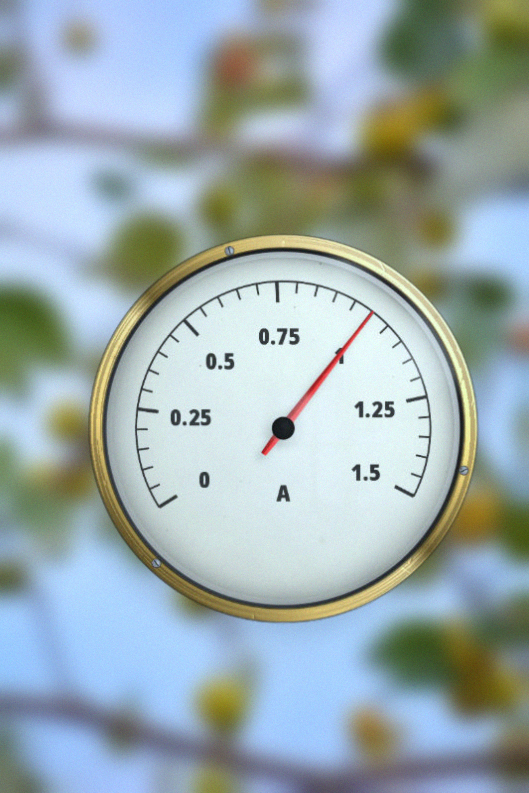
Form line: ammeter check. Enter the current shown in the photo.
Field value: 1 A
